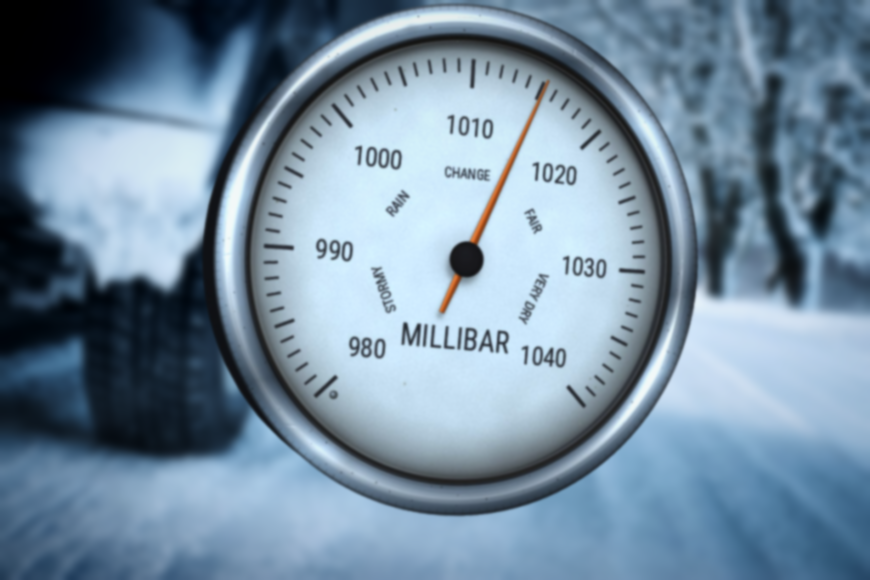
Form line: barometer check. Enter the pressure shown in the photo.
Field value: 1015 mbar
